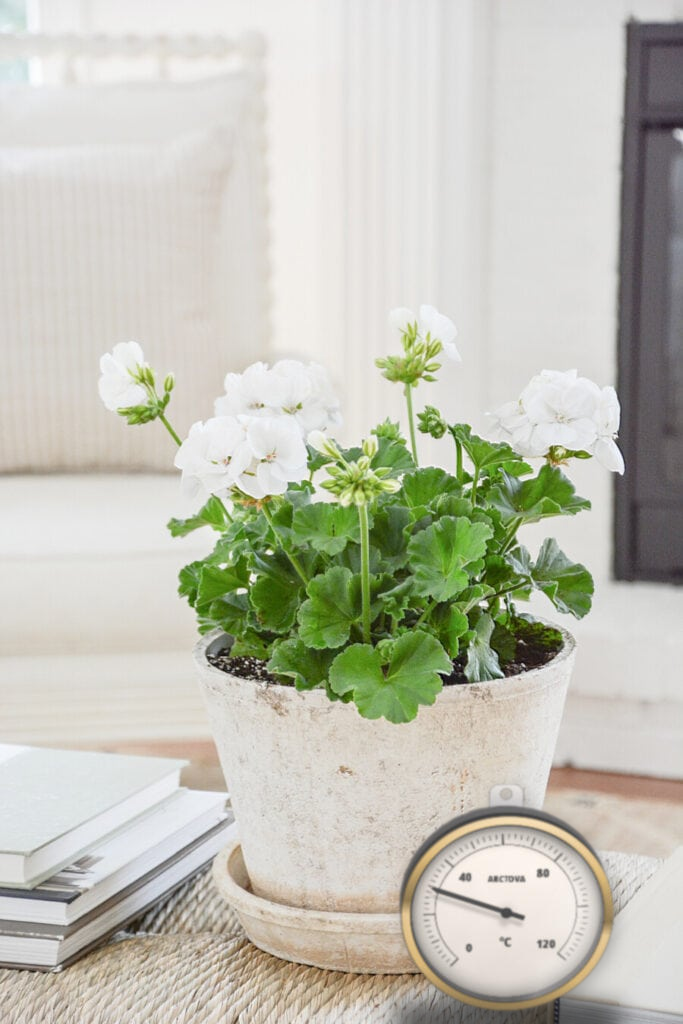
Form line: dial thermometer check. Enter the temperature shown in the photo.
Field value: 30 °C
